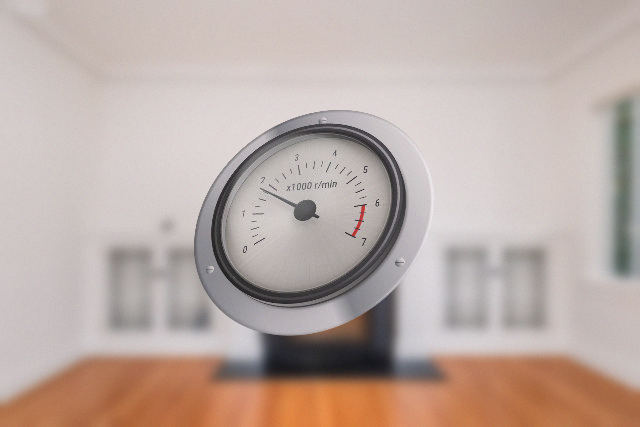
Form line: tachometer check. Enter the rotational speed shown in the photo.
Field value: 1750 rpm
